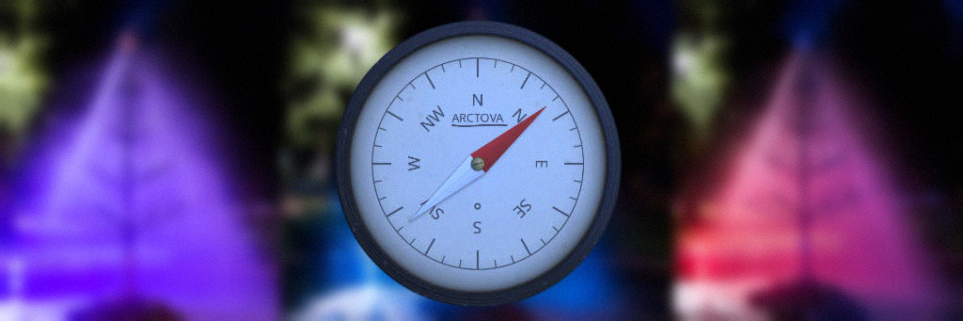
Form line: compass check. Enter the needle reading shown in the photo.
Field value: 50 °
